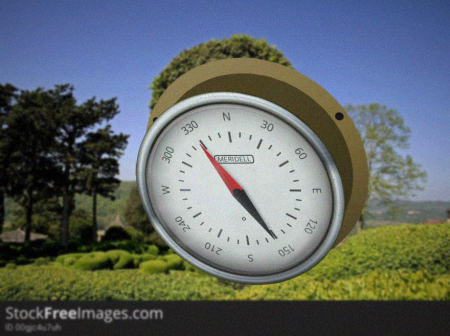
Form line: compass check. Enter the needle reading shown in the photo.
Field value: 330 °
